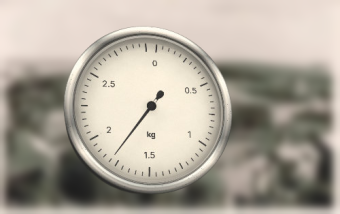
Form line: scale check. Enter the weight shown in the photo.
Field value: 1.8 kg
